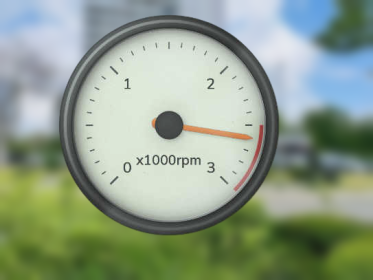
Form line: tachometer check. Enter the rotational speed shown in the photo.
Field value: 2600 rpm
